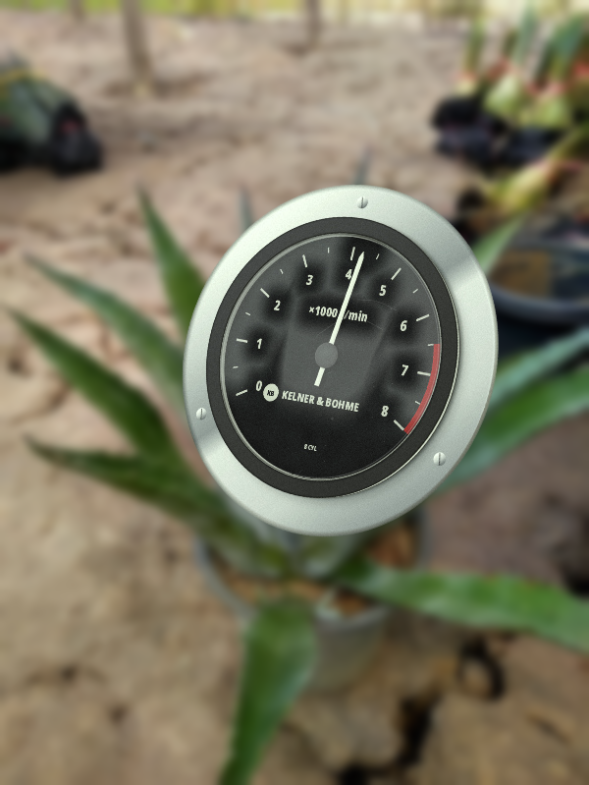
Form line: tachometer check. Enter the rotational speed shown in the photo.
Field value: 4250 rpm
